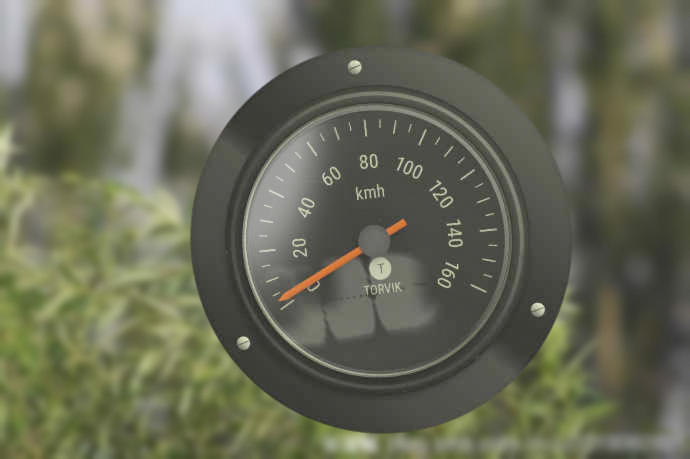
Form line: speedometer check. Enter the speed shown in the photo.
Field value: 2.5 km/h
